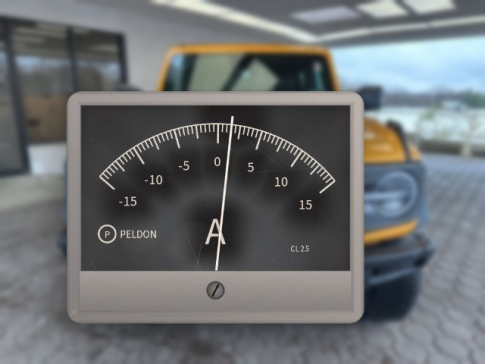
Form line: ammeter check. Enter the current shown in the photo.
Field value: 1.5 A
